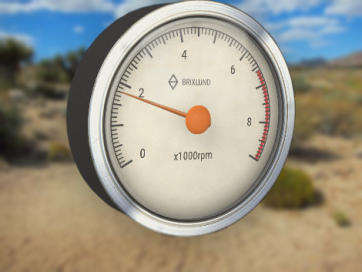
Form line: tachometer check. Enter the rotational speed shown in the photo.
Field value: 1800 rpm
